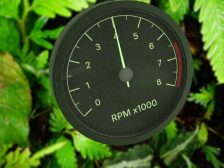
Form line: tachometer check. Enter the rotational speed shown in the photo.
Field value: 4000 rpm
